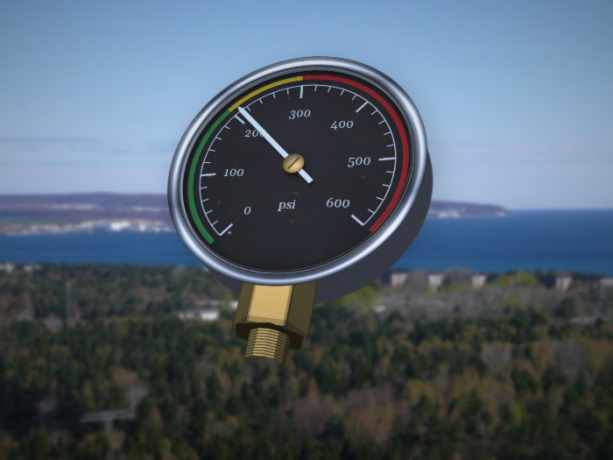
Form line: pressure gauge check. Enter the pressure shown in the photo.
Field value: 210 psi
